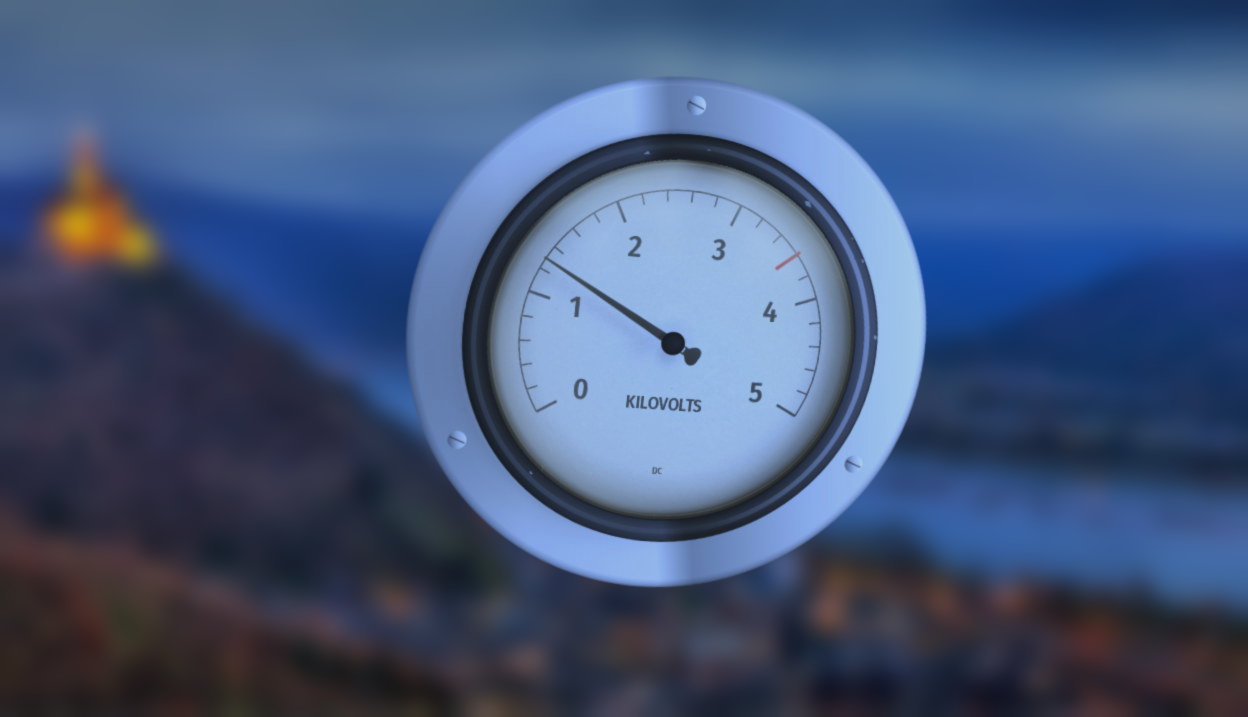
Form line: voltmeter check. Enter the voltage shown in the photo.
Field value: 1.3 kV
